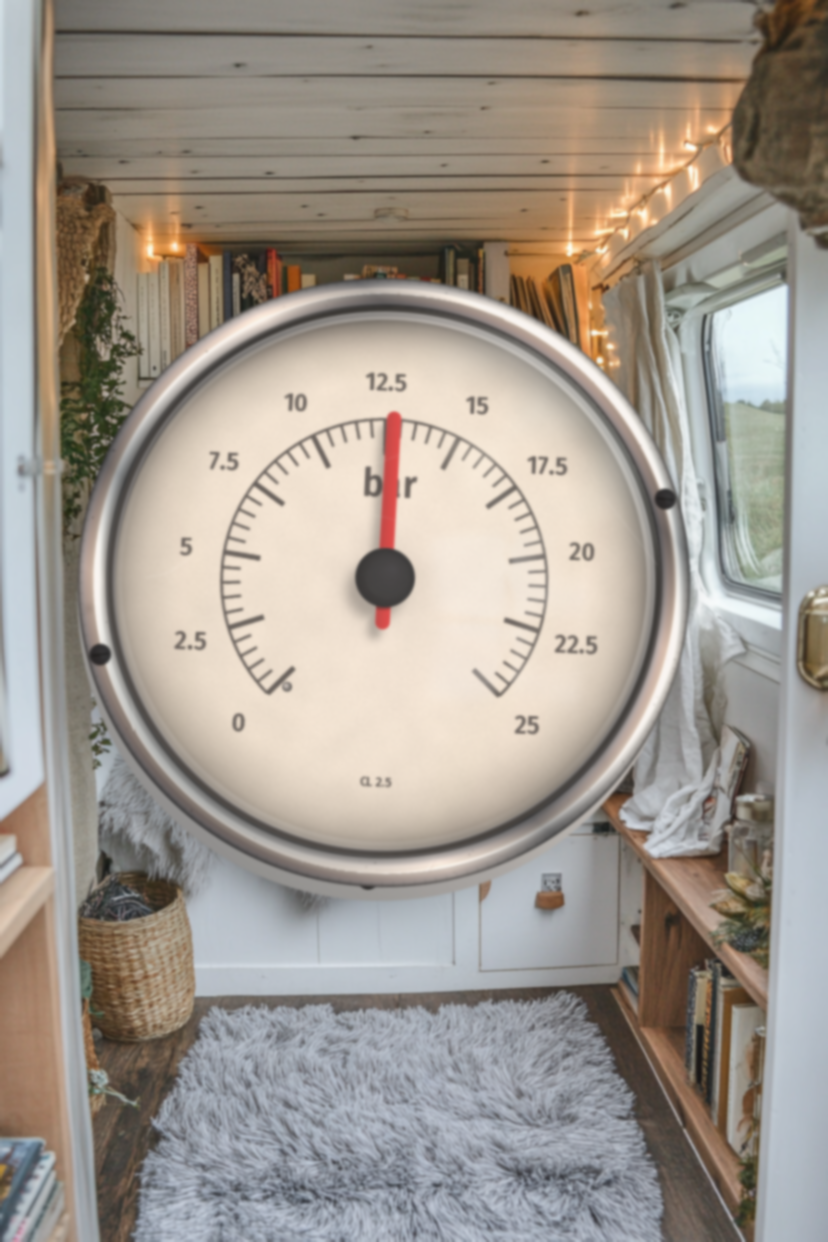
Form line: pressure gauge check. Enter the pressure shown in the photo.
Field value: 12.75 bar
